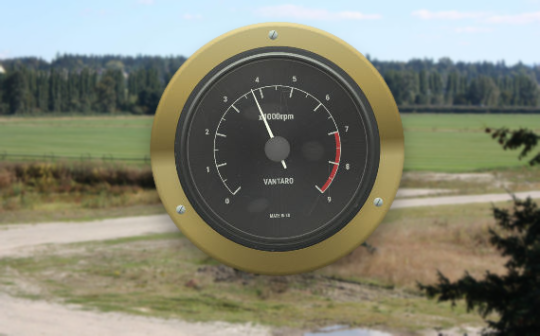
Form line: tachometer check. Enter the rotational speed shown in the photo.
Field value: 3750 rpm
